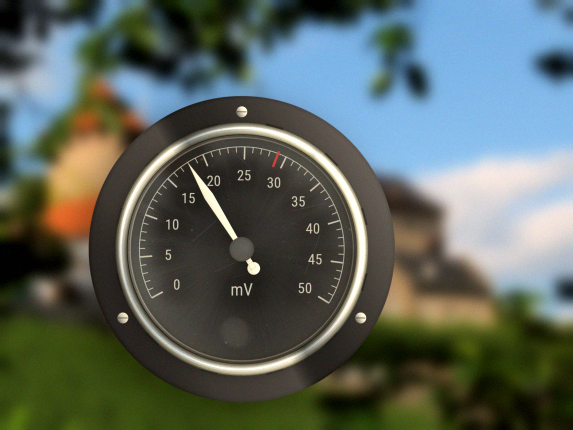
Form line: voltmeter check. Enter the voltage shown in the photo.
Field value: 18 mV
